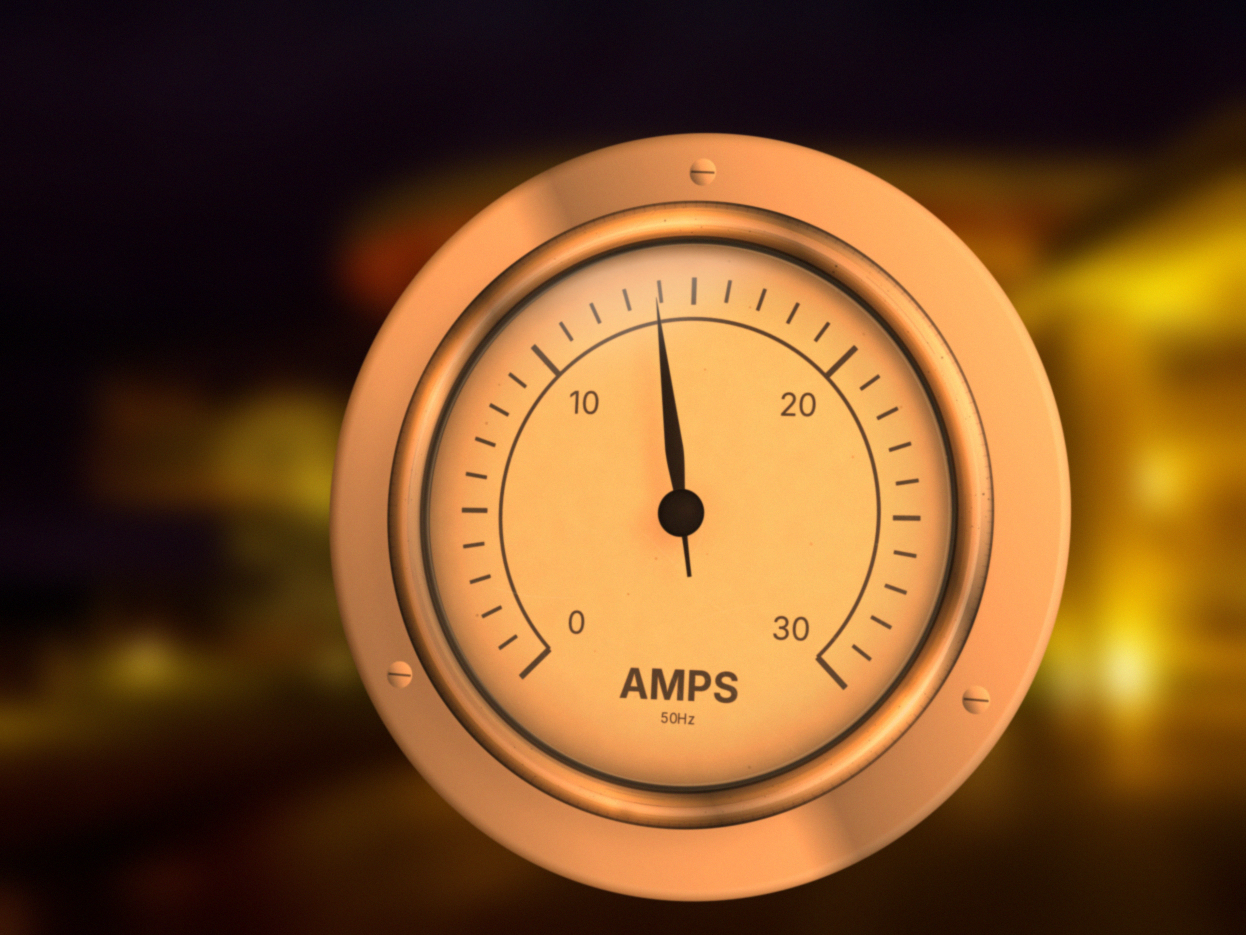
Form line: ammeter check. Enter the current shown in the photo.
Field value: 14 A
